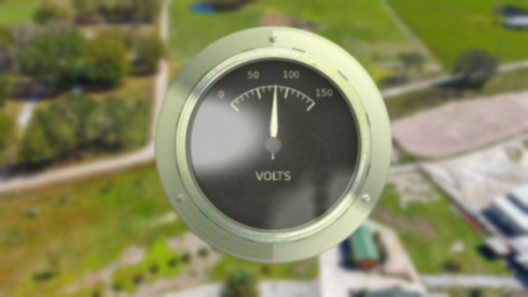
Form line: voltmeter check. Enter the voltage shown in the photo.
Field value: 80 V
